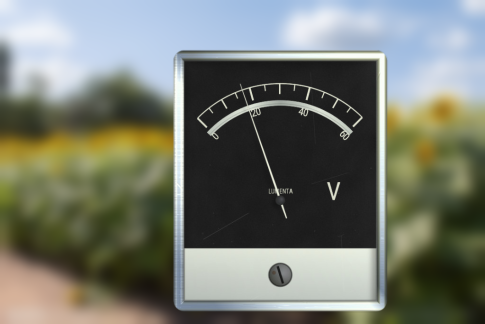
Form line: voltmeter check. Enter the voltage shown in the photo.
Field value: 17.5 V
